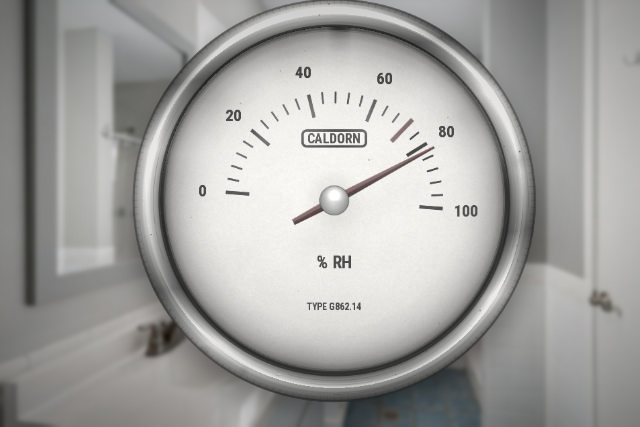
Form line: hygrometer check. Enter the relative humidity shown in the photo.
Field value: 82 %
